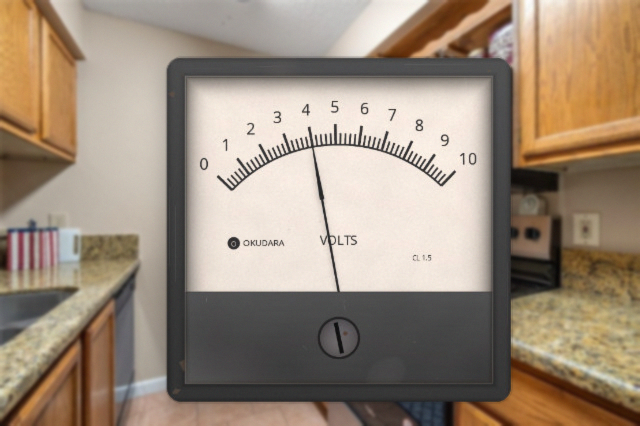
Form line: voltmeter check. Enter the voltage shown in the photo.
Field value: 4 V
